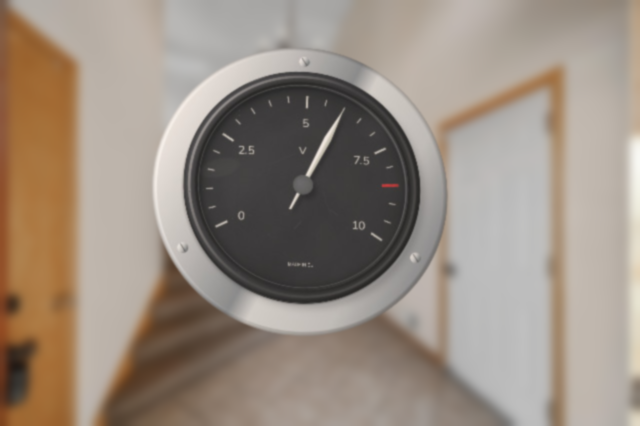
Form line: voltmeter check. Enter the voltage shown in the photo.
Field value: 6 V
